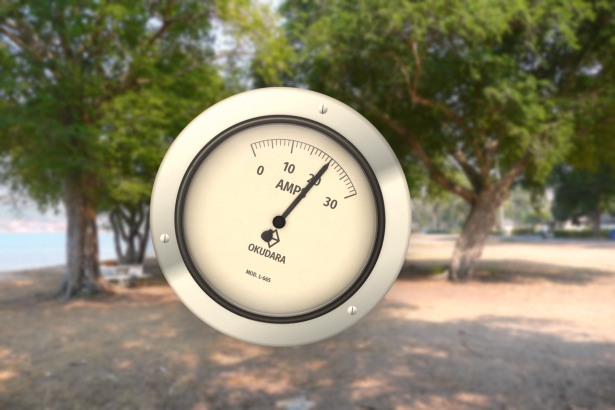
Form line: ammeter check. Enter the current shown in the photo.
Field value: 20 A
